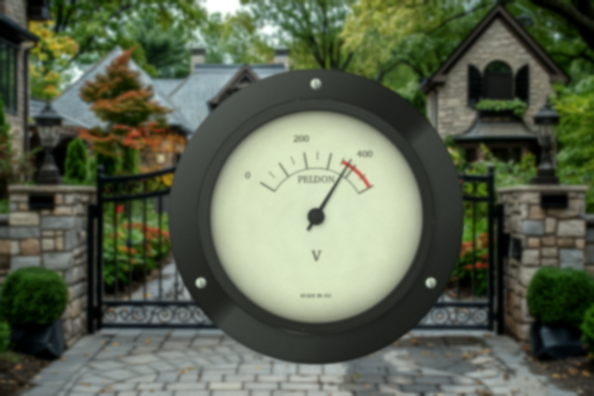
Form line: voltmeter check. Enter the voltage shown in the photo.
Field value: 375 V
